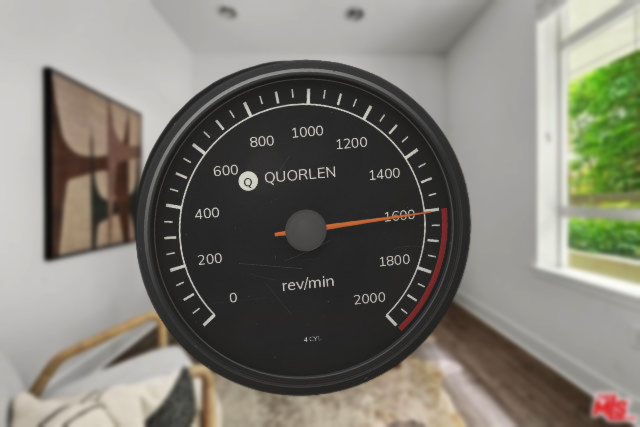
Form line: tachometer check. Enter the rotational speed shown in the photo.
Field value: 1600 rpm
